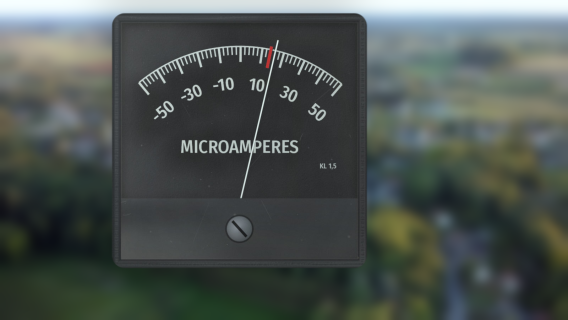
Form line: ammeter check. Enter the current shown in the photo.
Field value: 16 µA
